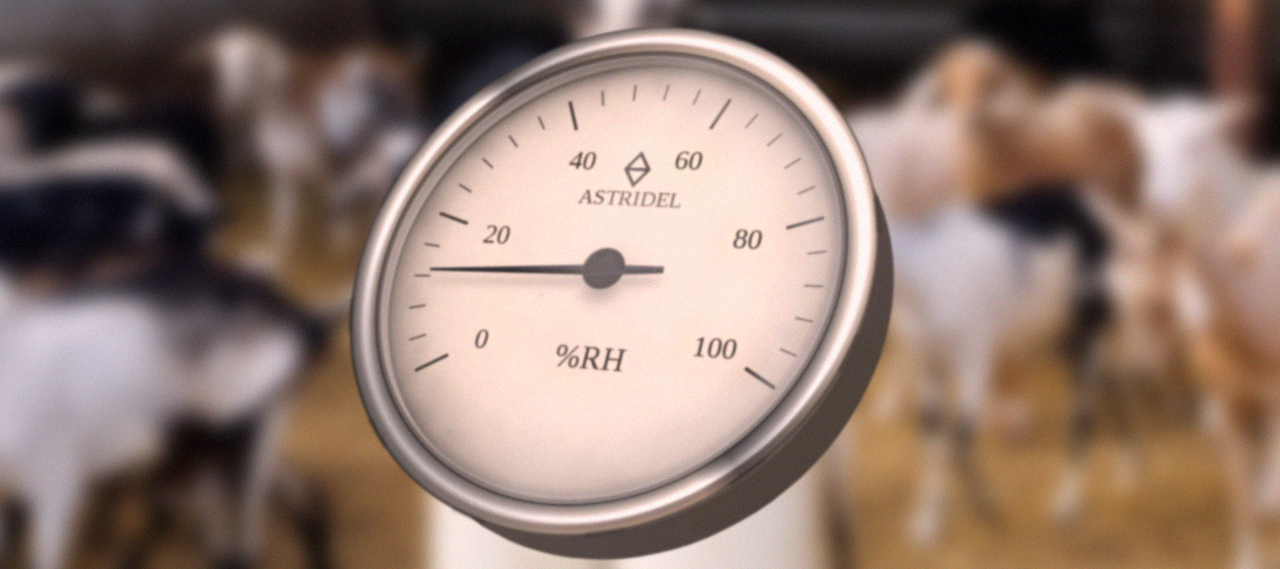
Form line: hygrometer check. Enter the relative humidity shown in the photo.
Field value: 12 %
